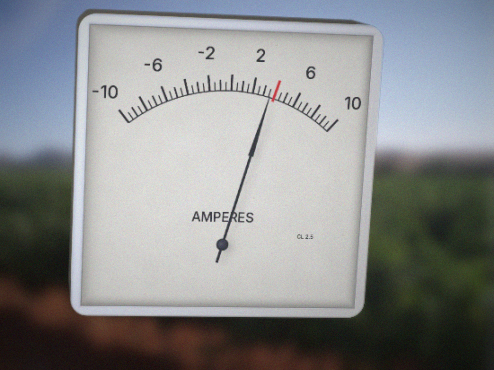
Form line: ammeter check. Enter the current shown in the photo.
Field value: 3.5 A
